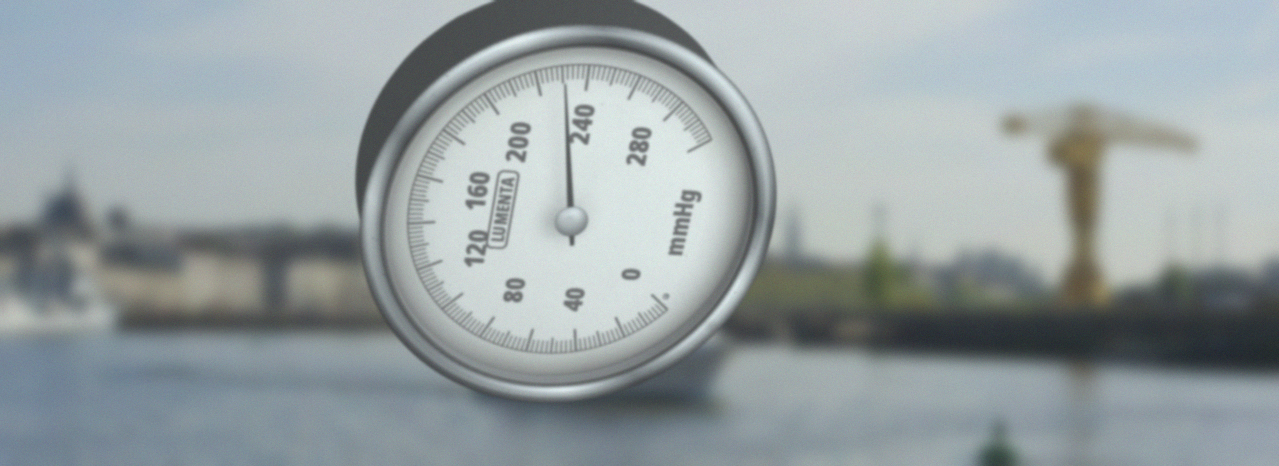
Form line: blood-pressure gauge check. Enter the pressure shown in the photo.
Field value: 230 mmHg
